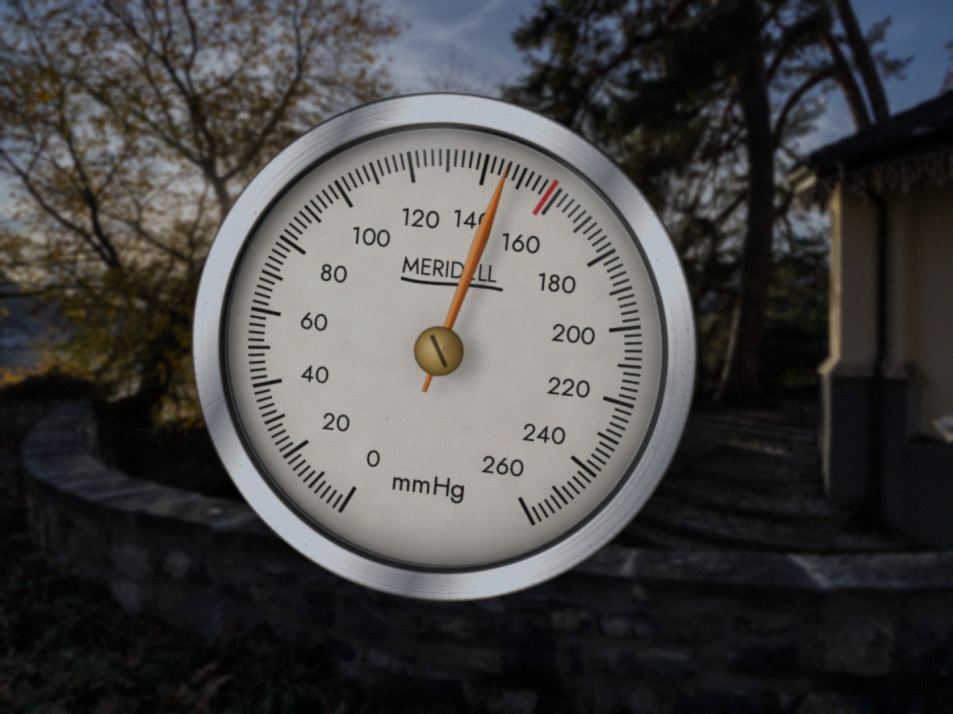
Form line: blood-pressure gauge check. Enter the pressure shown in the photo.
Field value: 146 mmHg
